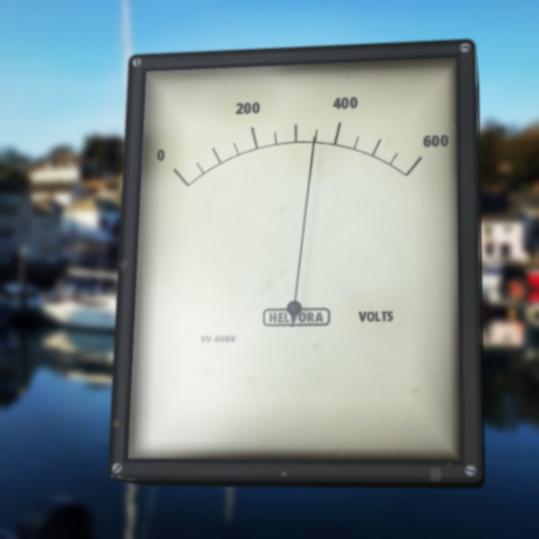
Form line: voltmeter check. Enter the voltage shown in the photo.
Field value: 350 V
